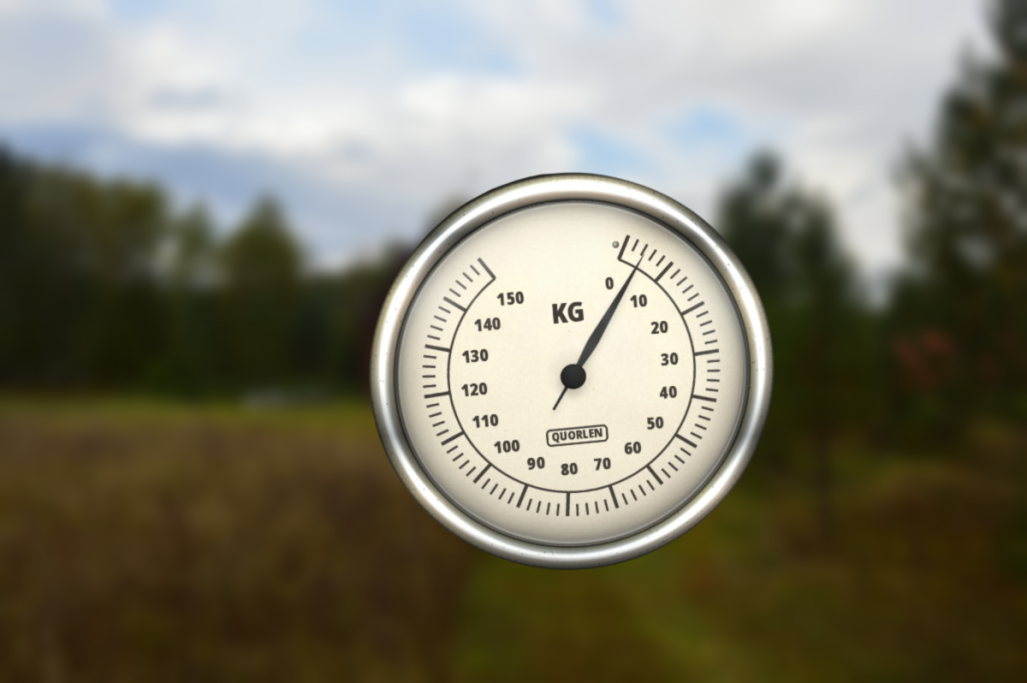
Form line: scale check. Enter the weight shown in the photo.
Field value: 4 kg
